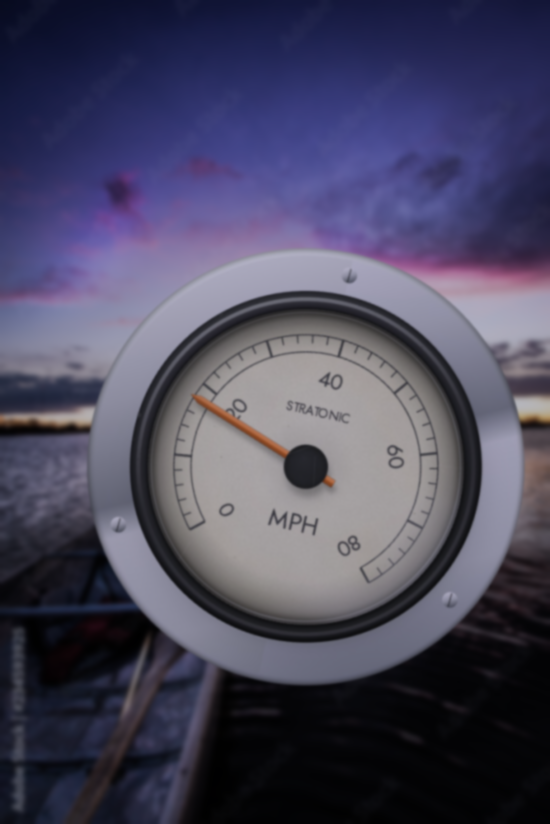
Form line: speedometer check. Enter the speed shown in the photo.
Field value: 18 mph
